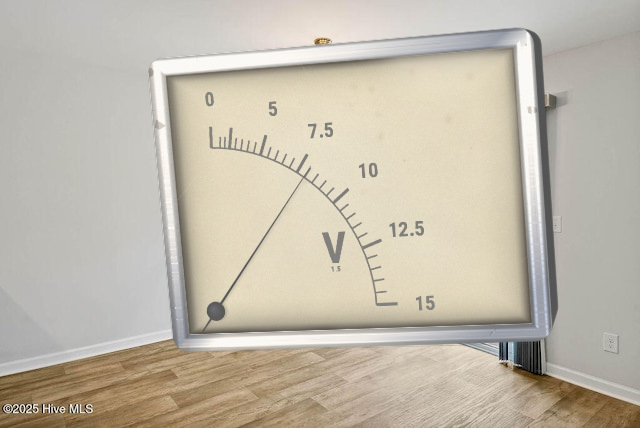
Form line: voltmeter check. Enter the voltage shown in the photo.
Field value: 8 V
